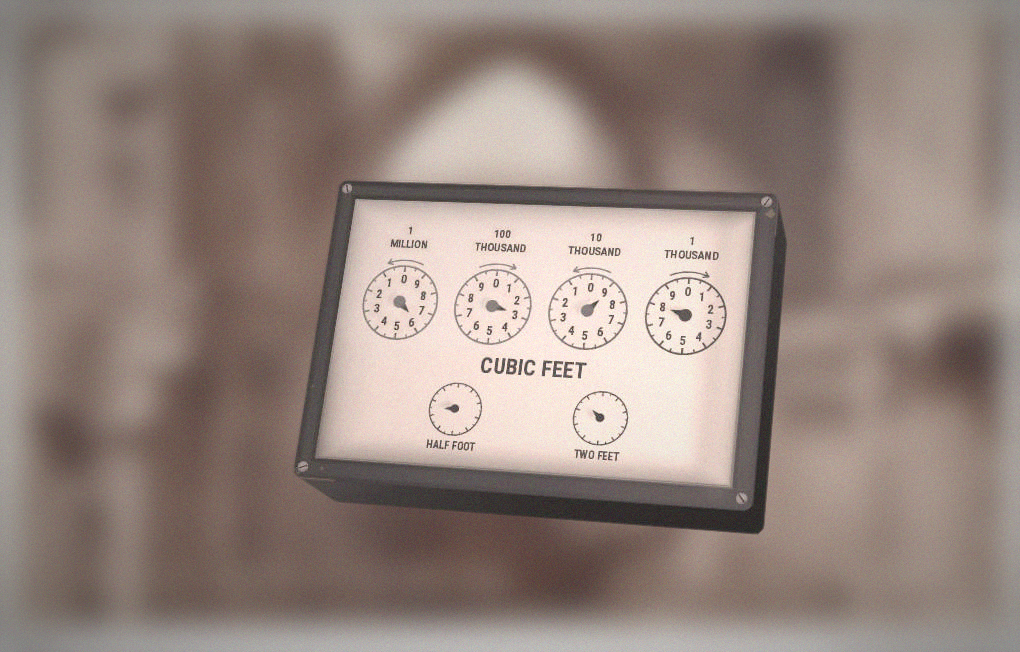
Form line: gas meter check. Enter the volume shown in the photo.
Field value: 628800 ft³
